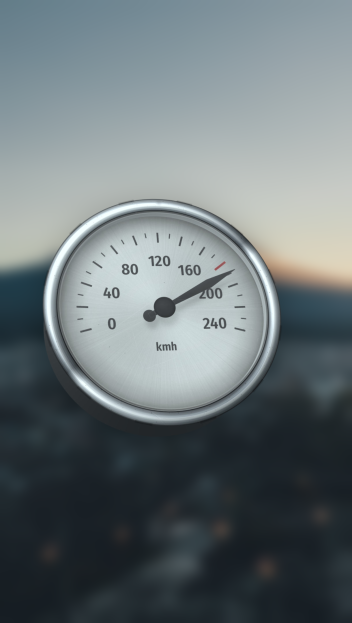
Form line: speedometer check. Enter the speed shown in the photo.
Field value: 190 km/h
